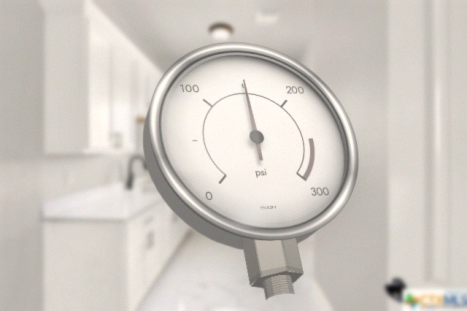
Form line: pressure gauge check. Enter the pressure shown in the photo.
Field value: 150 psi
